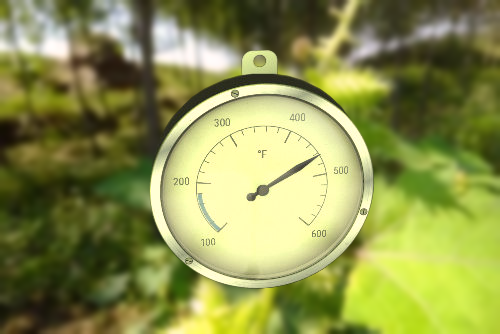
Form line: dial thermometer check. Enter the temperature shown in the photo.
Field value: 460 °F
